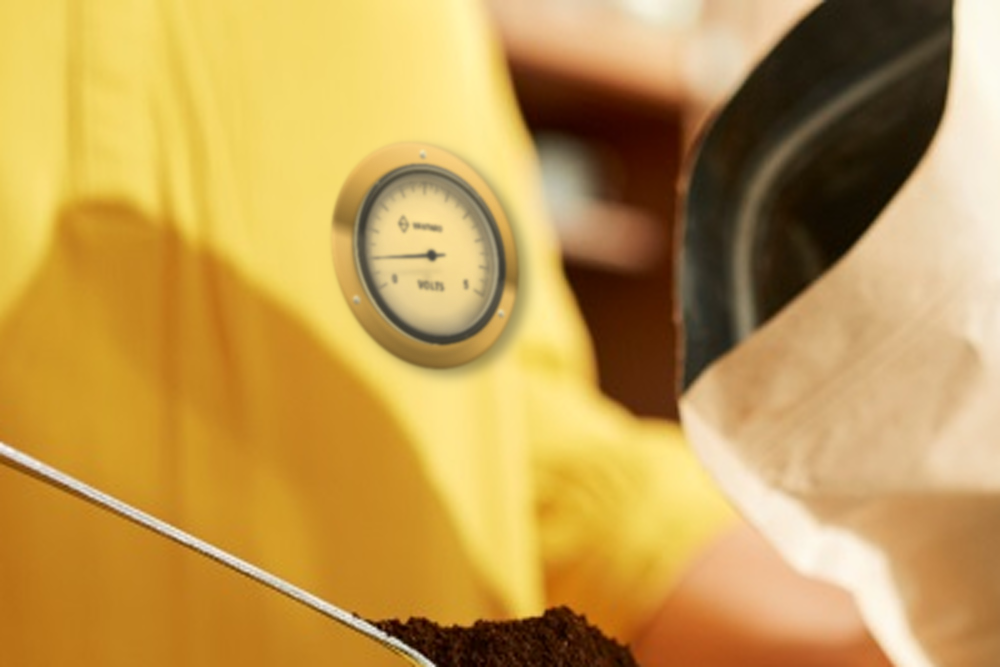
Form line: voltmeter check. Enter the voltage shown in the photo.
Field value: 0.5 V
